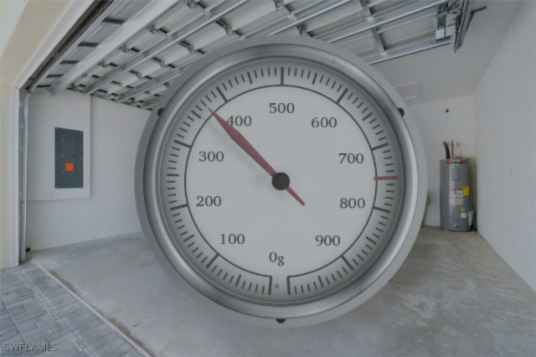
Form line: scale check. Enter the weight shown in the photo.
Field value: 370 g
